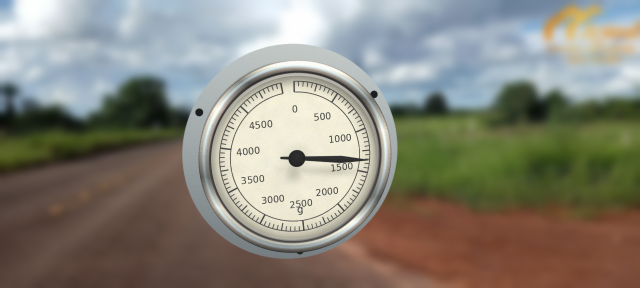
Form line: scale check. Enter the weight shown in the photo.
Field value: 1350 g
